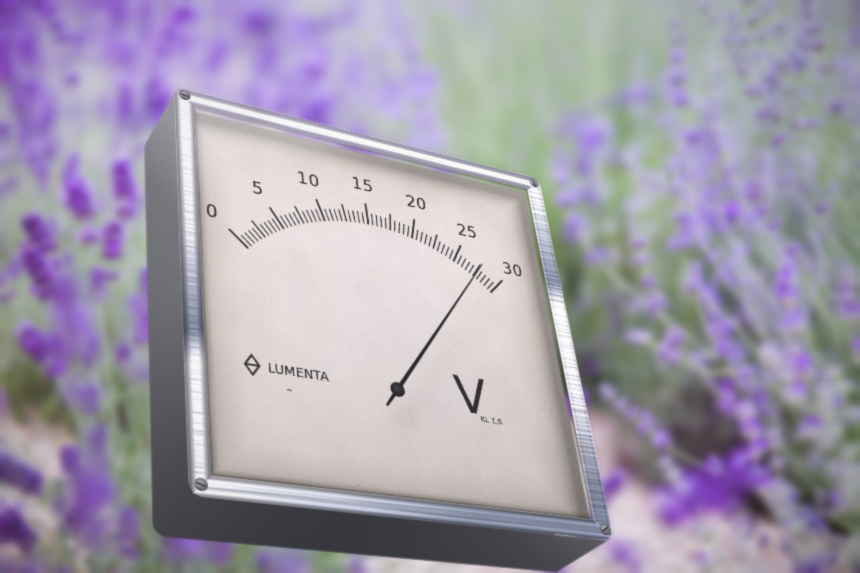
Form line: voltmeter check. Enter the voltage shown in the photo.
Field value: 27.5 V
